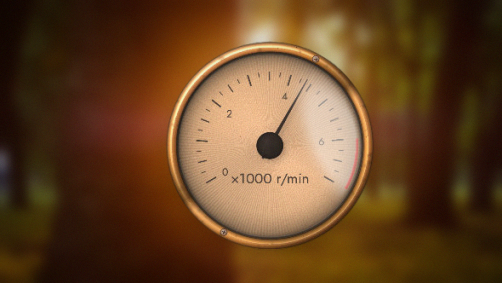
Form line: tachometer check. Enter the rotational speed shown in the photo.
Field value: 4375 rpm
